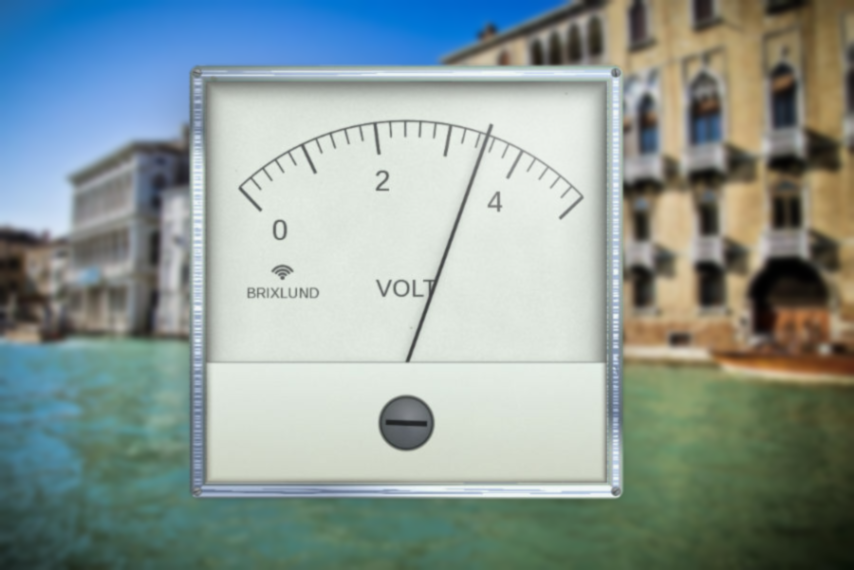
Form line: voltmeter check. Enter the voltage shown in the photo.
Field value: 3.5 V
